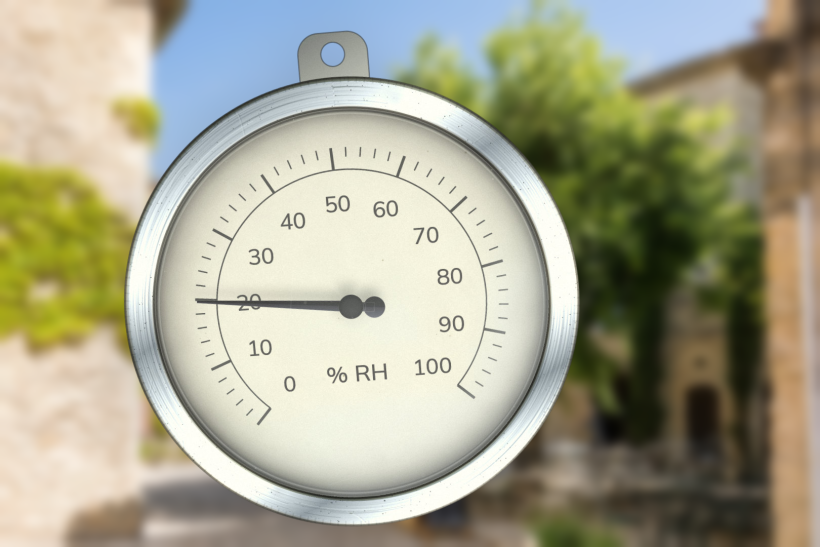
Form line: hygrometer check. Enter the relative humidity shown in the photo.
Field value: 20 %
